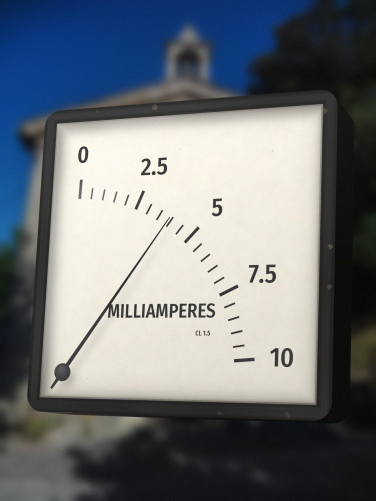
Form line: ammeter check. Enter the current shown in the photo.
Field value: 4 mA
